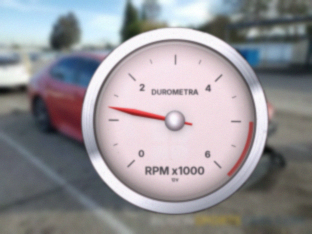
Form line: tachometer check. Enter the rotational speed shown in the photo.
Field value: 1250 rpm
